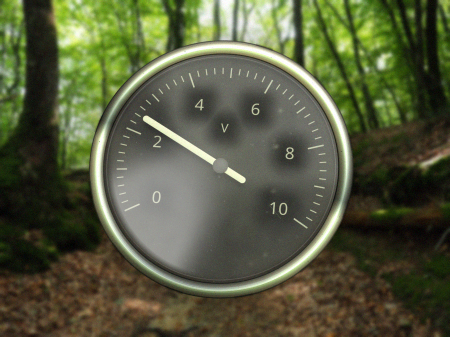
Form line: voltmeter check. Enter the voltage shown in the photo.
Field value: 2.4 V
